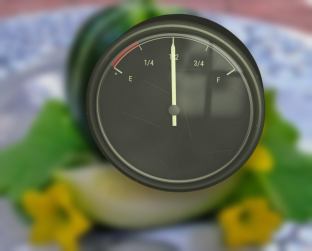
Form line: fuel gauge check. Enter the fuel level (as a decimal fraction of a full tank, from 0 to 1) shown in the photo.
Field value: 0.5
